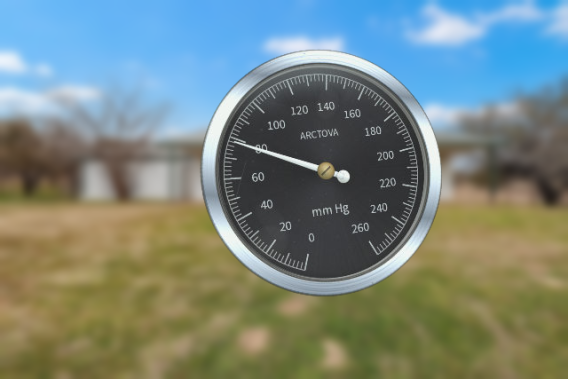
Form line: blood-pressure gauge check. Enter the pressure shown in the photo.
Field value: 78 mmHg
